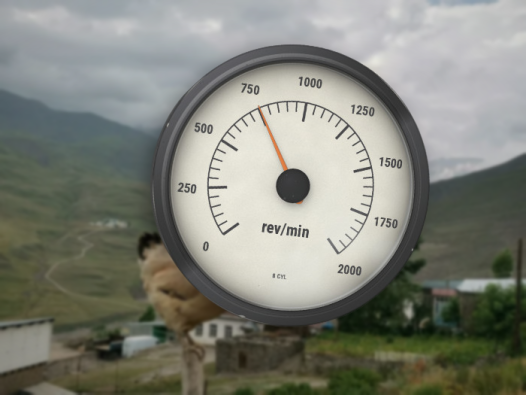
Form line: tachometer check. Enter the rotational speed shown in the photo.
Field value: 750 rpm
